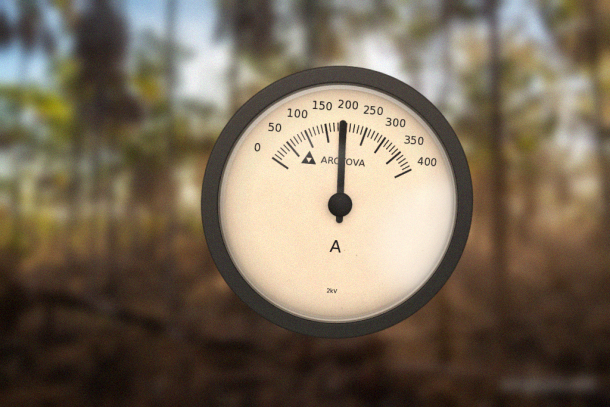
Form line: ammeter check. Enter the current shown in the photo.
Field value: 190 A
